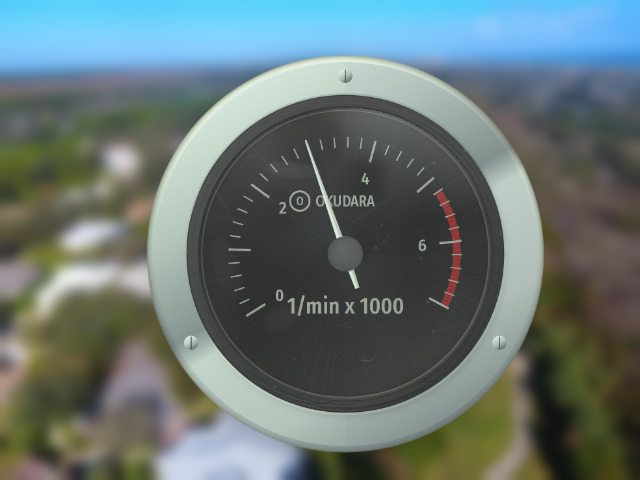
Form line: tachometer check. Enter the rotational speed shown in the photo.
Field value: 3000 rpm
